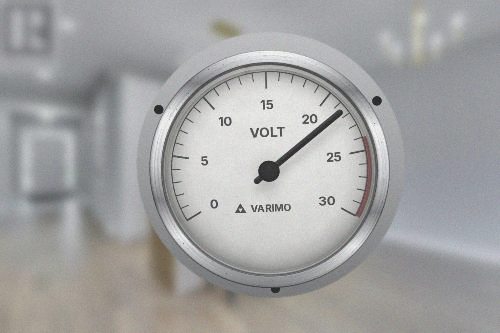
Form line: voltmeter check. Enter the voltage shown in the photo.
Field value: 21.5 V
